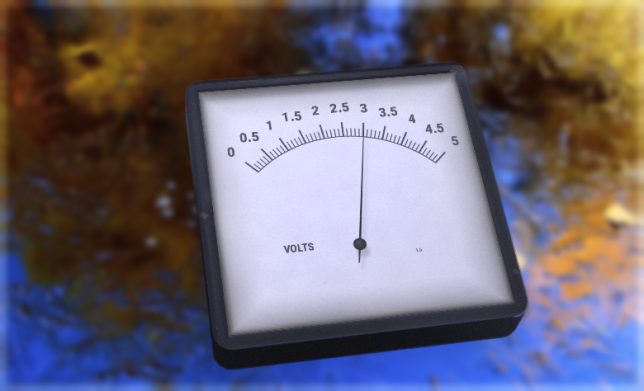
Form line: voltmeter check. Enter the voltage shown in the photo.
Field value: 3 V
